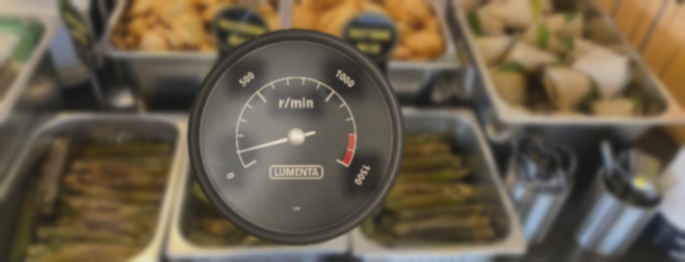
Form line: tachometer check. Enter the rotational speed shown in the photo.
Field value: 100 rpm
